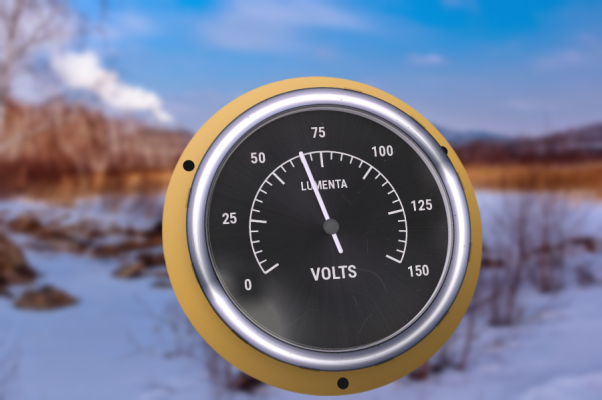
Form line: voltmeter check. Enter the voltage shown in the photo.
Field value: 65 V
